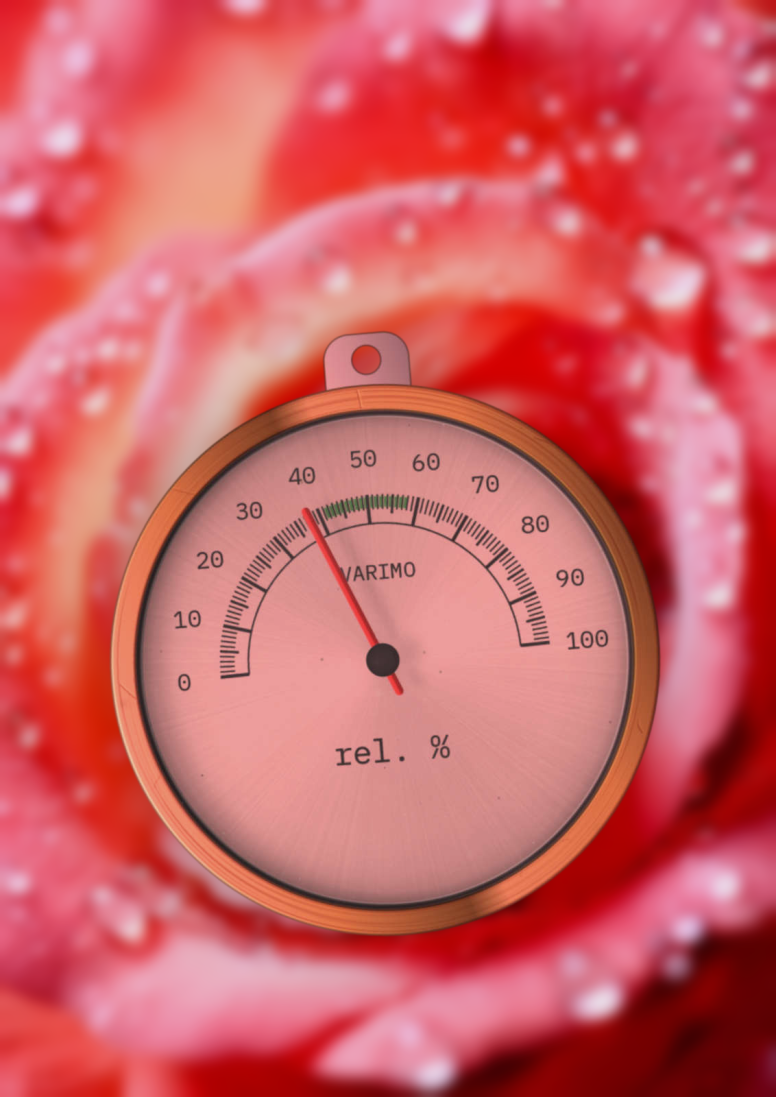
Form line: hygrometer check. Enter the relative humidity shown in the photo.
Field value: 38 %
